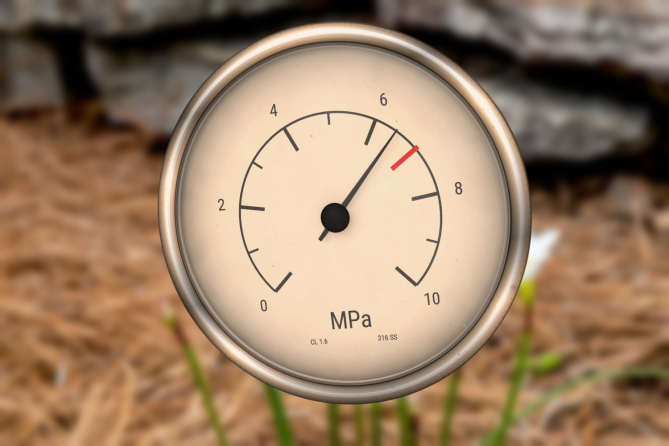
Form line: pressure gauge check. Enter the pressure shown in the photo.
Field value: 6.5 MPa
